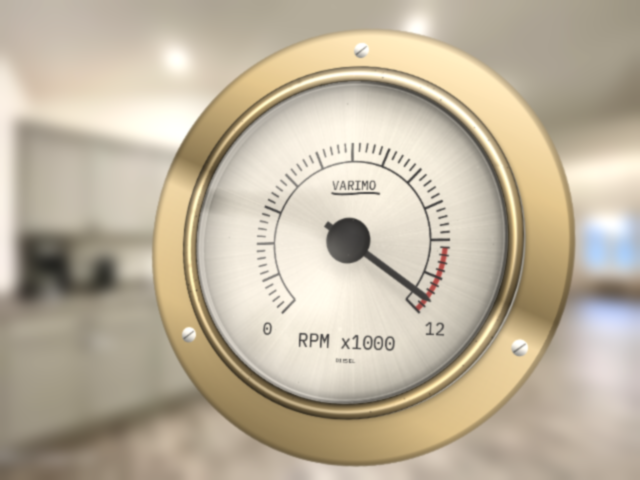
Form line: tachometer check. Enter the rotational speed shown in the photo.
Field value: 11600 rpm
